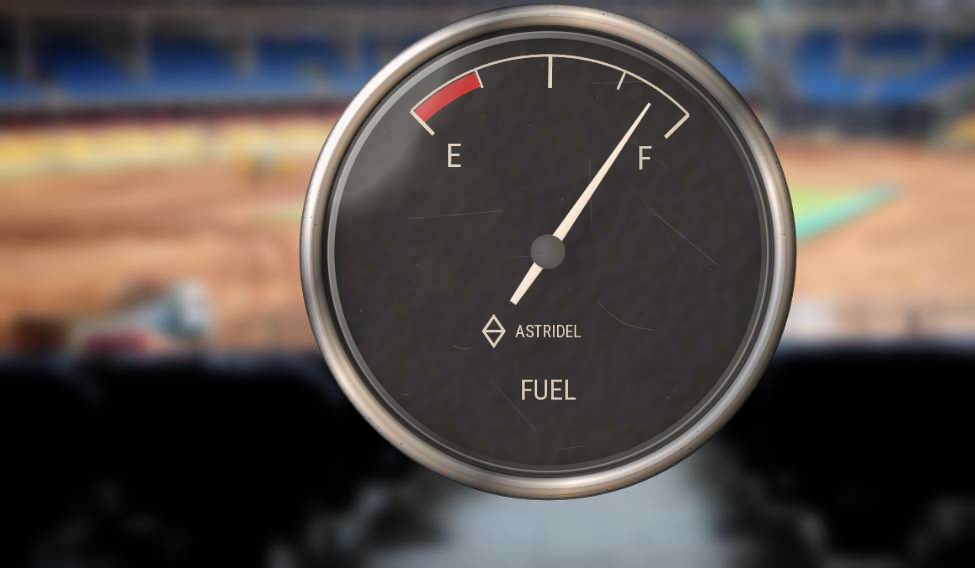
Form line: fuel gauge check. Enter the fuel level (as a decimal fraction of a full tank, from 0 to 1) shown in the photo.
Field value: 0.875
